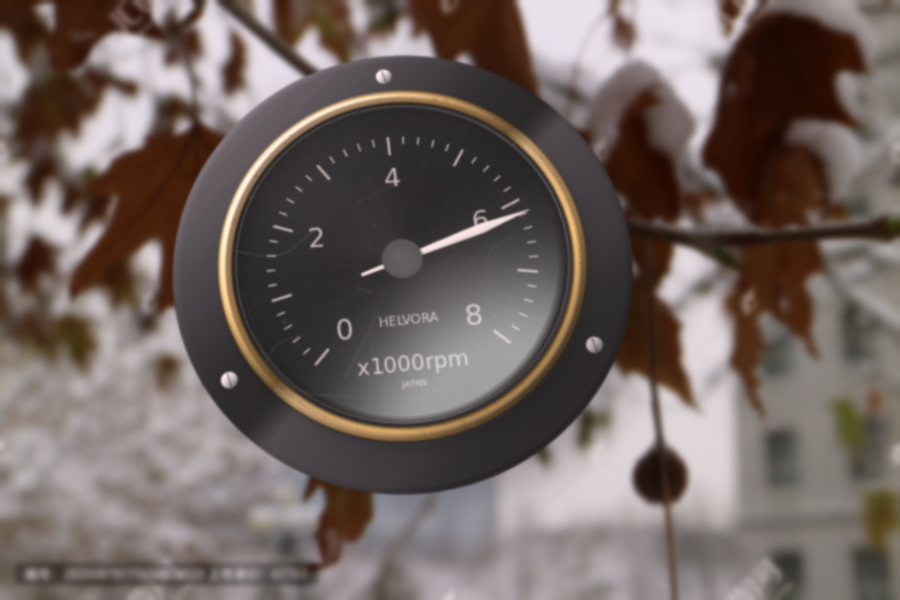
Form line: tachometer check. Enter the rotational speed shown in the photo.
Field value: 6200 rpm
